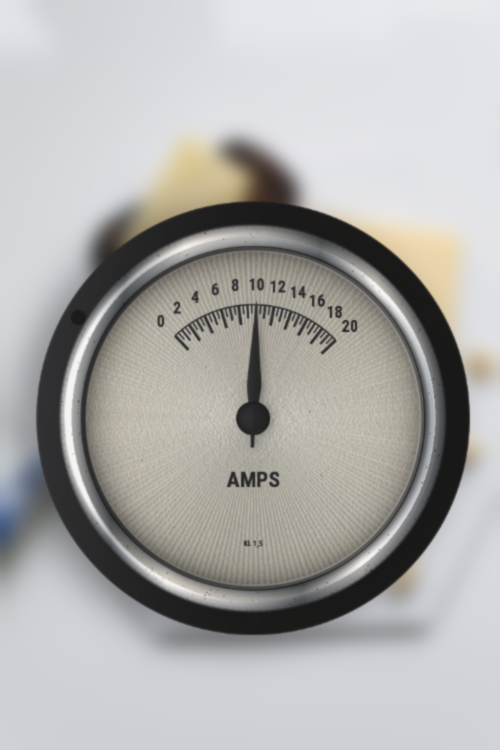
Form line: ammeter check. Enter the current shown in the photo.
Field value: 10 A
